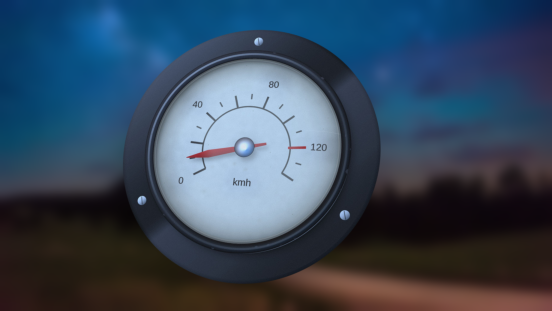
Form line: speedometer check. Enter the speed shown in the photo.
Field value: 10 km/h
